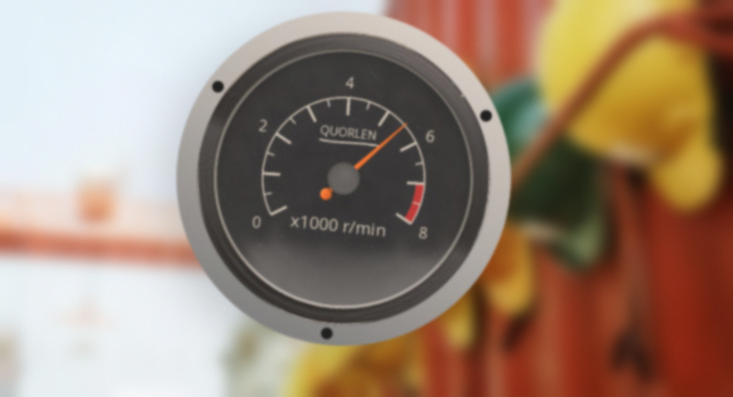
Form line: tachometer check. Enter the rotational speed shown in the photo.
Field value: 5500 rpm
